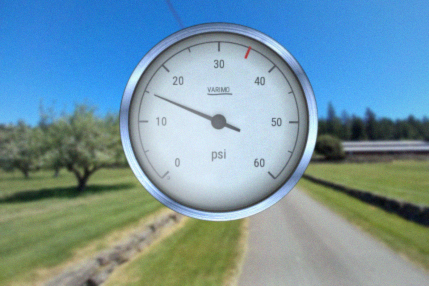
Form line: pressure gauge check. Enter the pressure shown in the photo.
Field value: 15 psi
